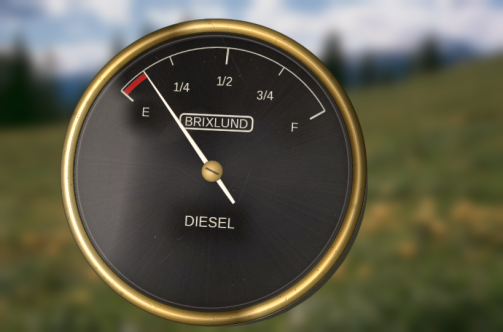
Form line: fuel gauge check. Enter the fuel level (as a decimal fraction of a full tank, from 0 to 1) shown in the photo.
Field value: 0.125
